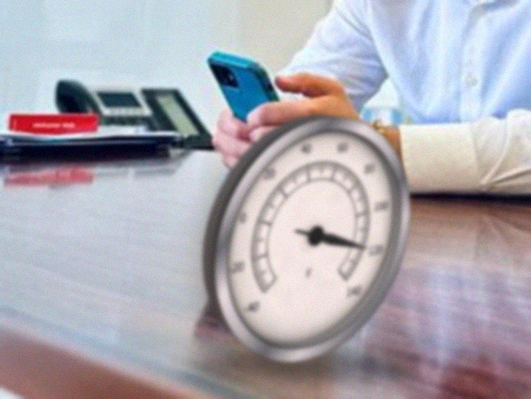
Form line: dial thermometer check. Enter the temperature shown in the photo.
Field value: 120 °F
